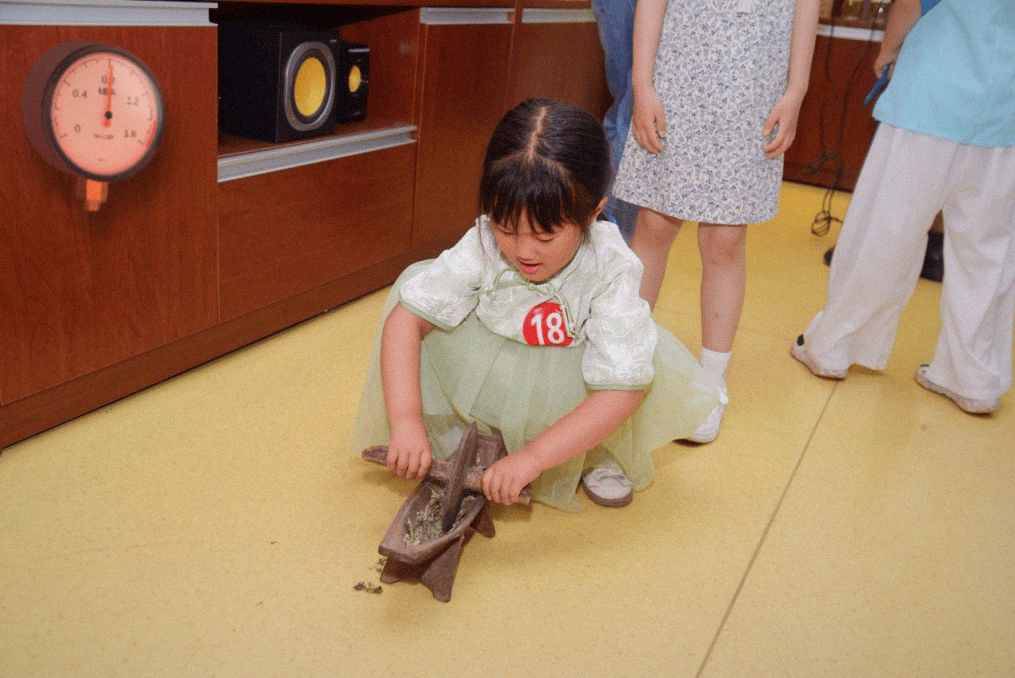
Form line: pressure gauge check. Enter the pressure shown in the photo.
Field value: 0.8 MPa
